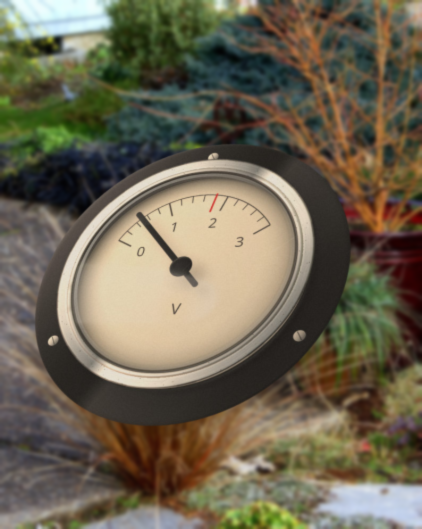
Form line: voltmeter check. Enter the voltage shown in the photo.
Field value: 0.5 V
